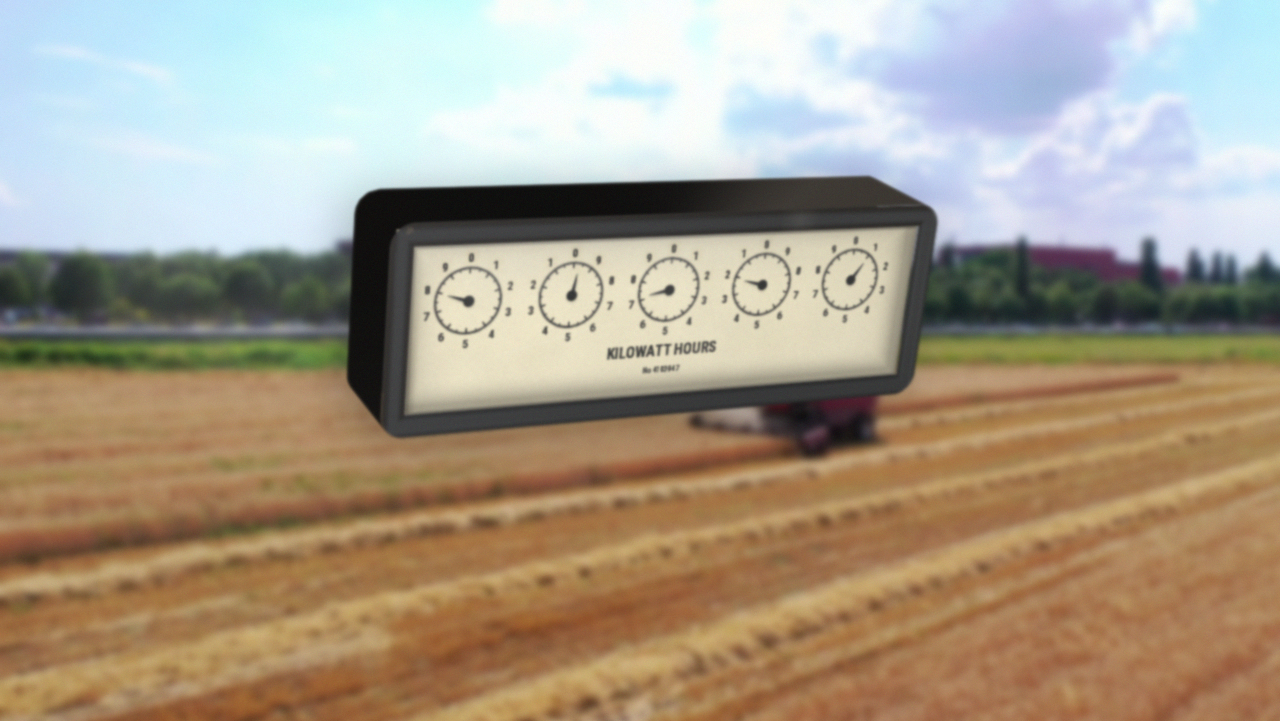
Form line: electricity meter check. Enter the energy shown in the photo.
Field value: 79721 kWh
